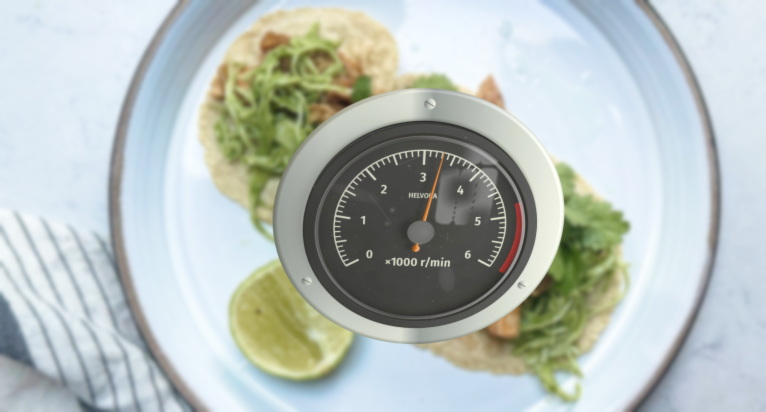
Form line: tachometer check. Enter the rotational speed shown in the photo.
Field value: 3300 rpm
